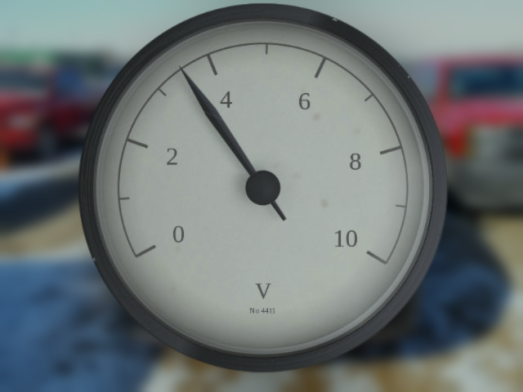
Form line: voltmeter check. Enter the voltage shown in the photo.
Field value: 3.5 V
